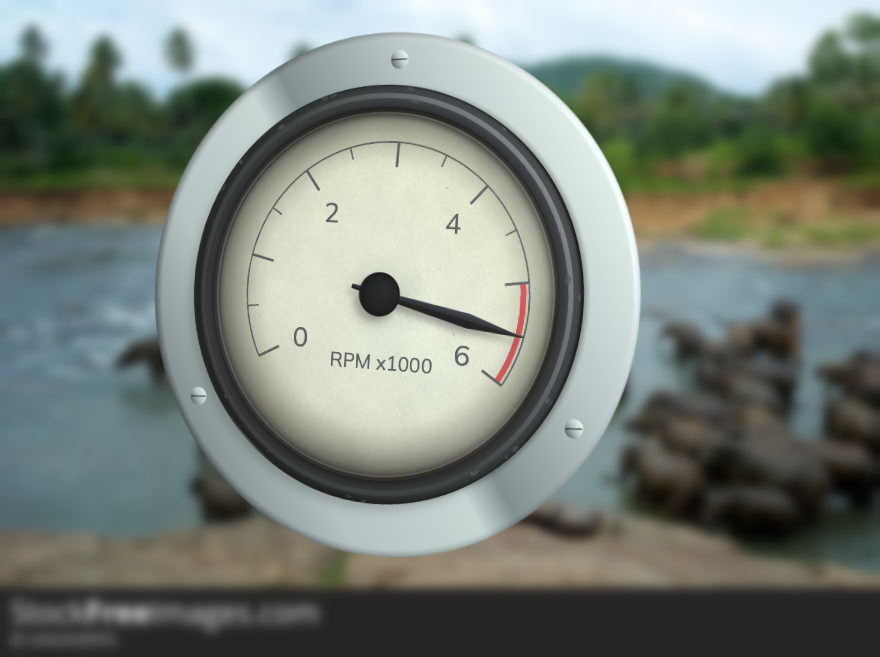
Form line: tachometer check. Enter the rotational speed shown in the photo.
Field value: 5500 rpm
